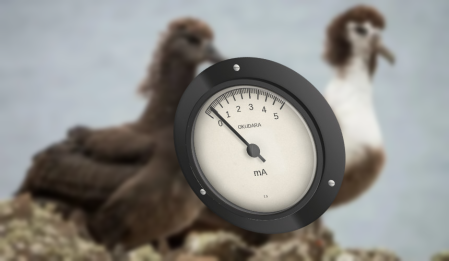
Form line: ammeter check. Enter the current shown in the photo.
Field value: 0.5 mA
